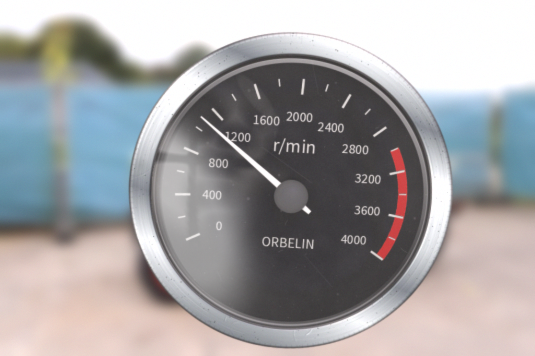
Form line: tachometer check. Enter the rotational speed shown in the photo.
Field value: 1100 rpm
